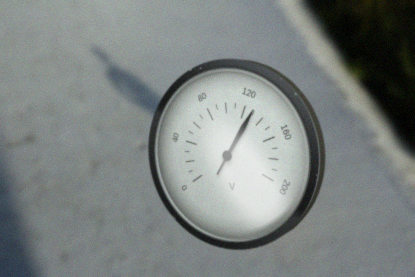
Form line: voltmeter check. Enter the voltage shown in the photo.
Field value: 130 V
